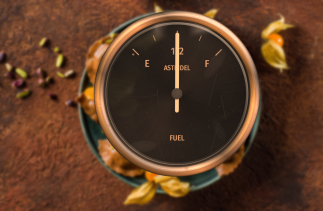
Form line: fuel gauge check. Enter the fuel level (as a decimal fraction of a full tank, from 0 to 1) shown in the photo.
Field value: 0.5
